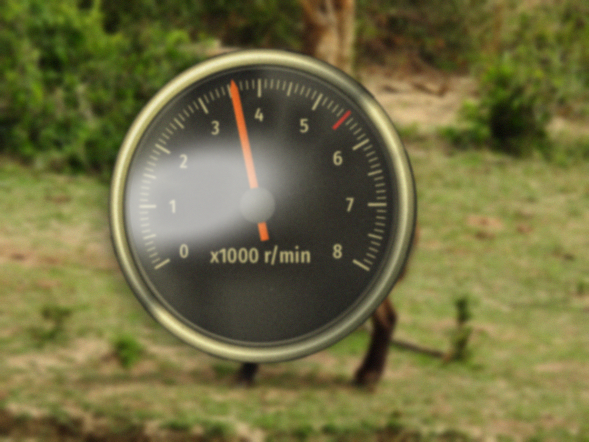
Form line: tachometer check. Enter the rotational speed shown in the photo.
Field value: 3600 rpm
